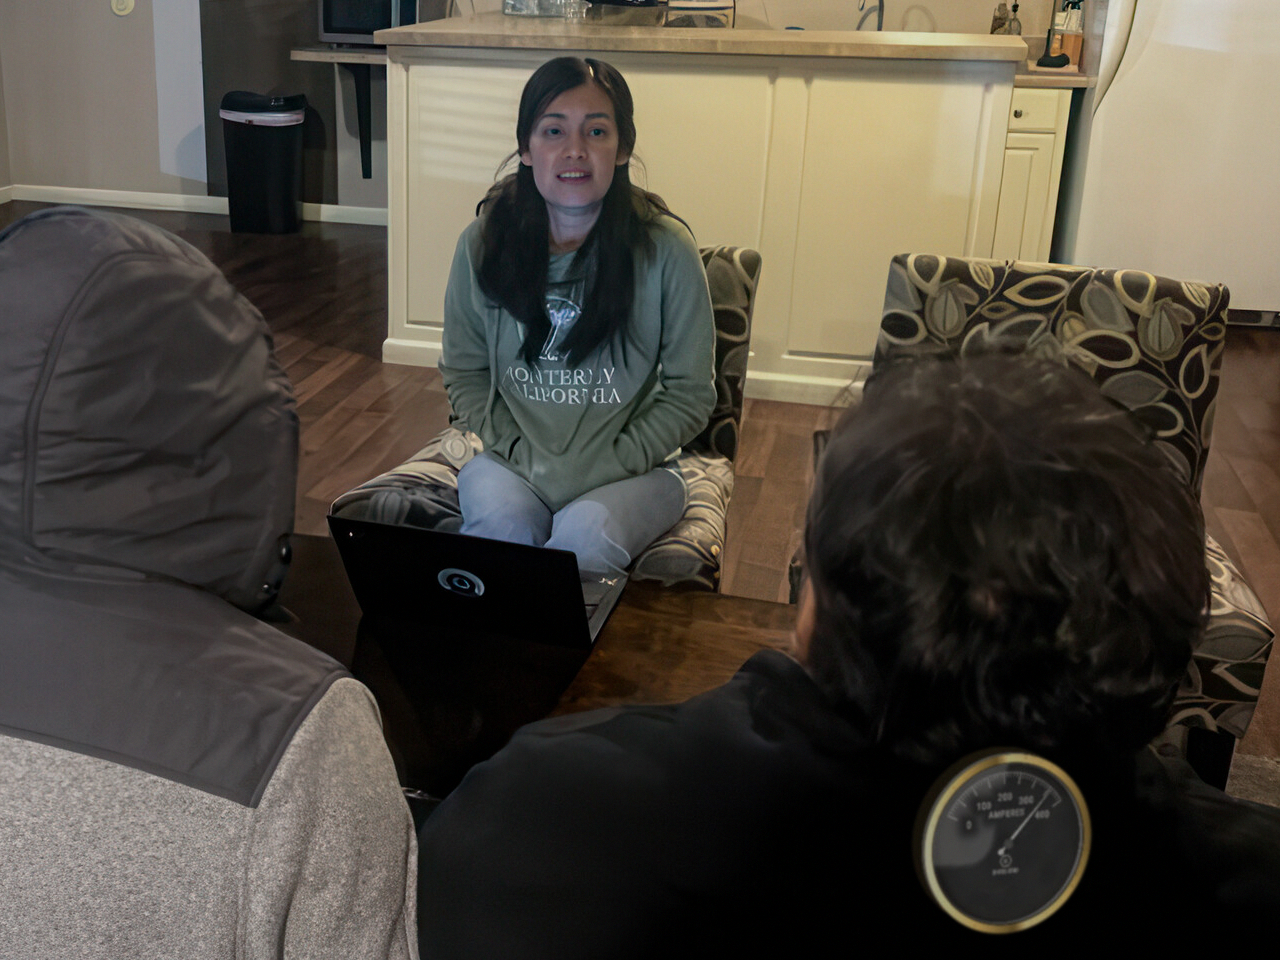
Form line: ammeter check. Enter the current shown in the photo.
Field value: 350 A
